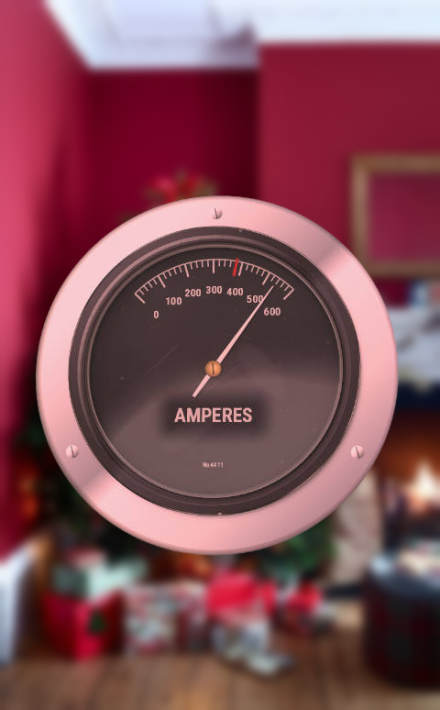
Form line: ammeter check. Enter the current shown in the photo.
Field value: 540 A
